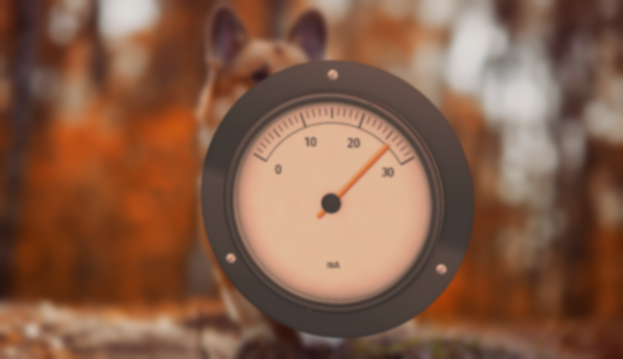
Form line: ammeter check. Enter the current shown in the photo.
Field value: 26 mA
